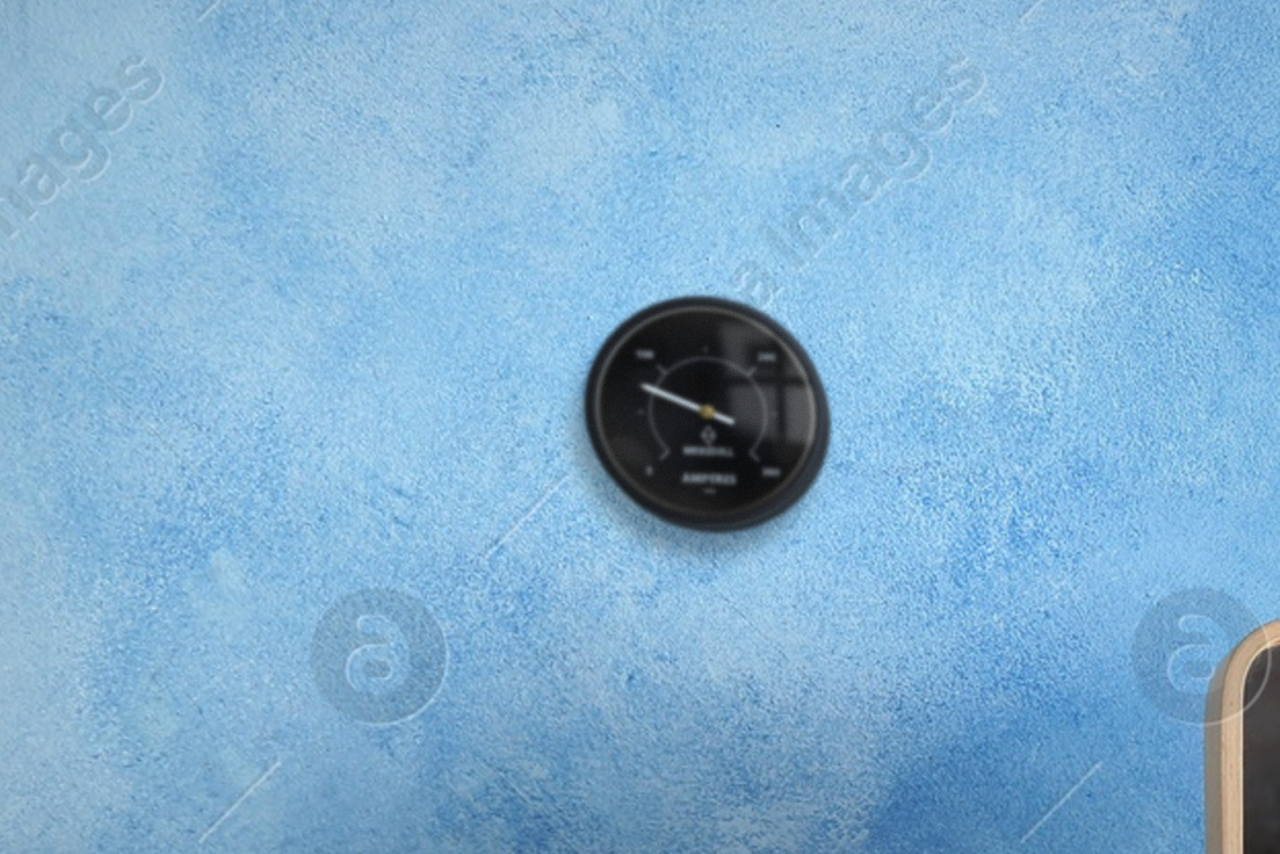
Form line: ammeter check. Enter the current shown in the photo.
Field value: 75 A
